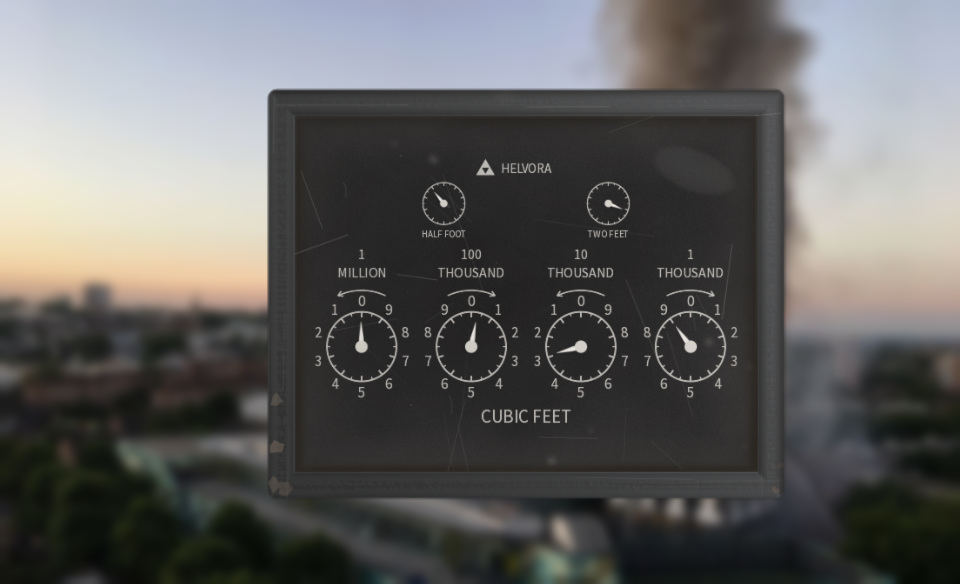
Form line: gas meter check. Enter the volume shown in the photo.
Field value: 2900 ft³
